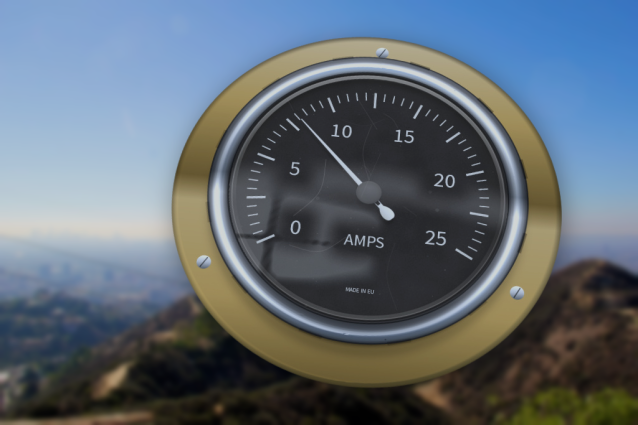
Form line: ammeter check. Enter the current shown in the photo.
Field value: 8 A
